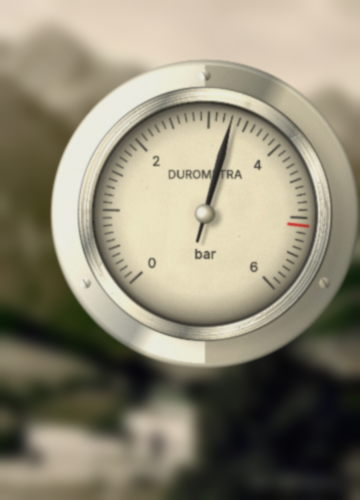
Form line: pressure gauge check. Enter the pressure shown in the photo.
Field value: 3.3 bar
